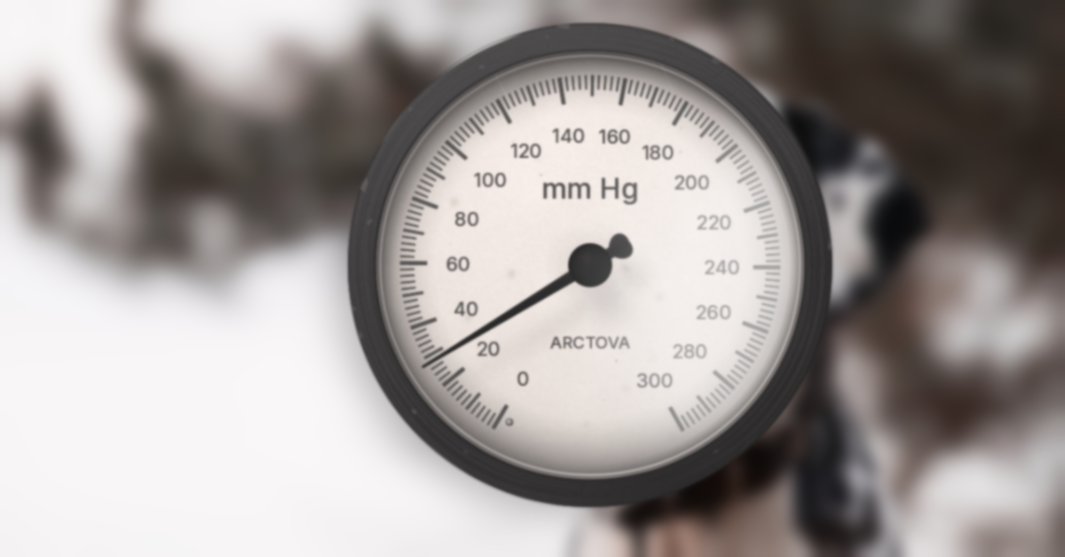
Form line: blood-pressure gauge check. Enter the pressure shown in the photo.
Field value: 28 mmHg
